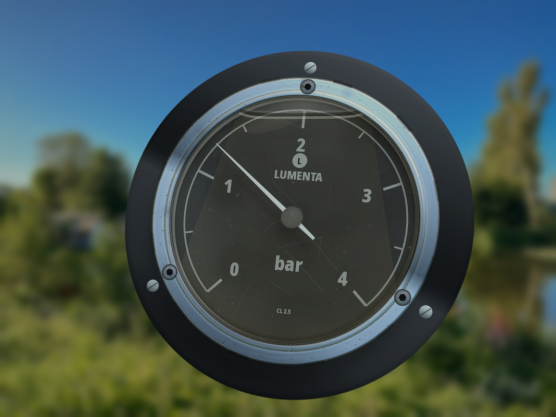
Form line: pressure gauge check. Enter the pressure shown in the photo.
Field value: 1.25 bar
